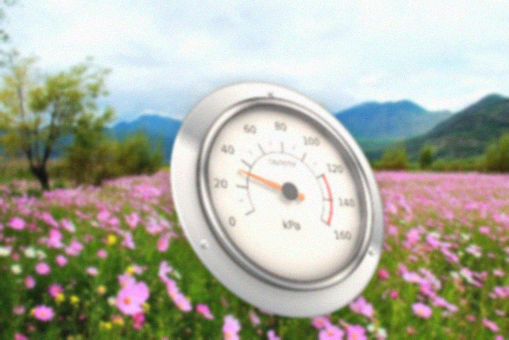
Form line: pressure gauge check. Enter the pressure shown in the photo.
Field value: 30 kPa
